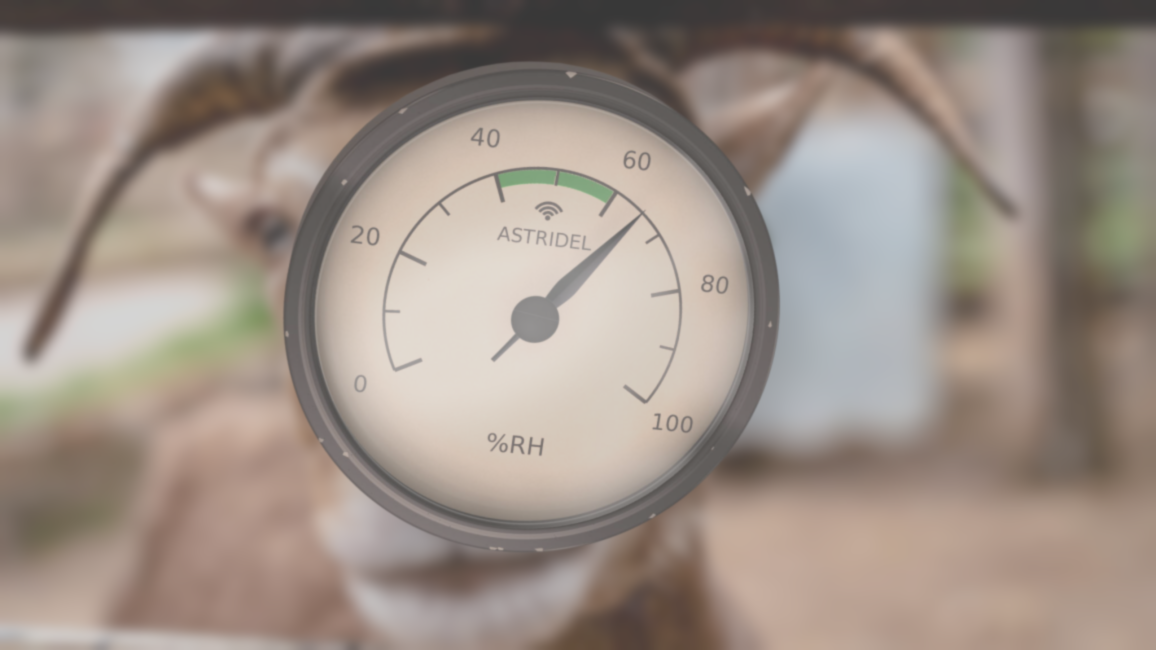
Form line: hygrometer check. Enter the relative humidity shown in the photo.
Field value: 65 %
